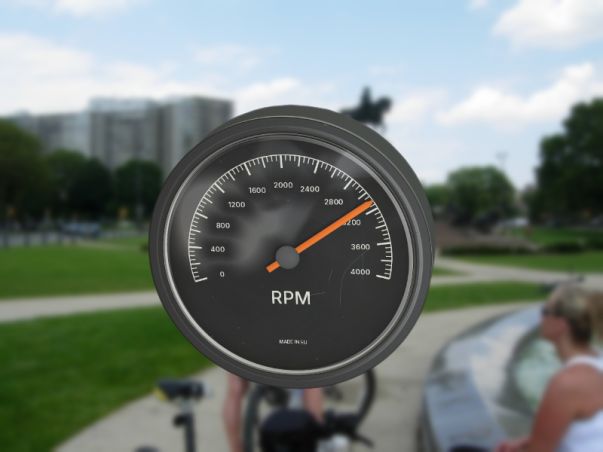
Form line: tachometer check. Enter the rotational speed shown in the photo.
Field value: 3100 rpm
